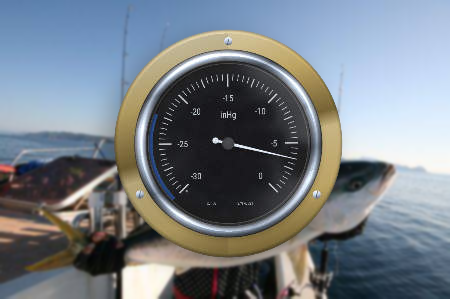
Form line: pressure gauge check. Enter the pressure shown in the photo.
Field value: -3.5 inHg
